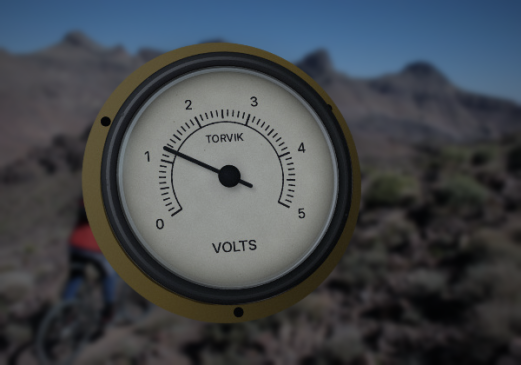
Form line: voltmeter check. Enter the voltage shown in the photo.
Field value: 1.2 V
